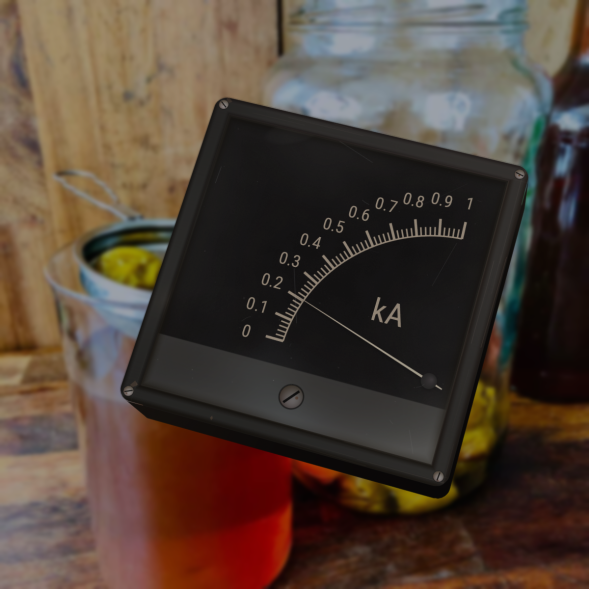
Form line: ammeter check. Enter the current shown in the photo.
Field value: 0.2 kA
